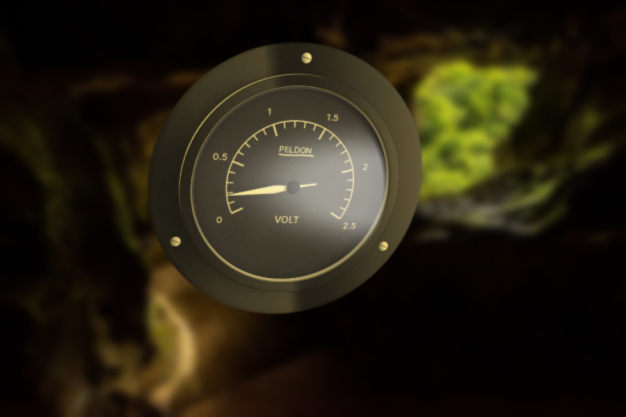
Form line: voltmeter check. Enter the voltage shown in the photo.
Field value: 0.2 V
